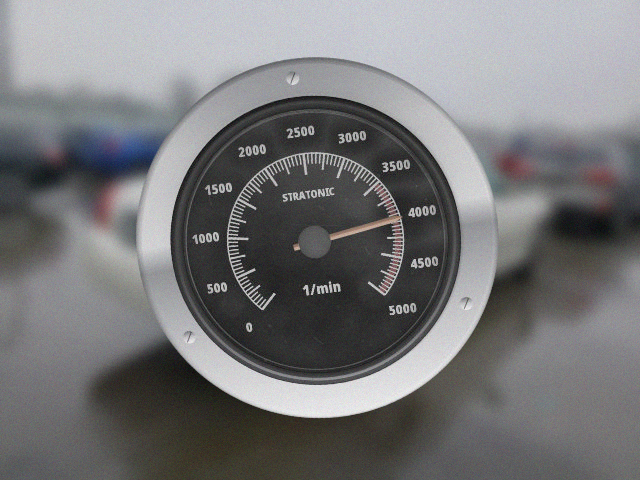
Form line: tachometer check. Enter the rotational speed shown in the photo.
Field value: 4000 rpm
